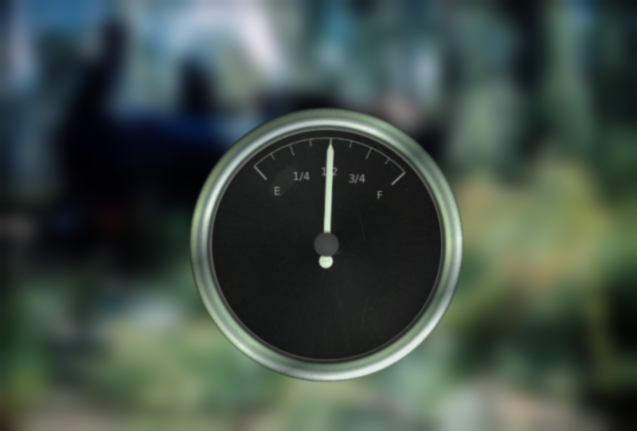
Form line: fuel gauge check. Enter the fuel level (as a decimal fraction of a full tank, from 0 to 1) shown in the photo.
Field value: 0.5
